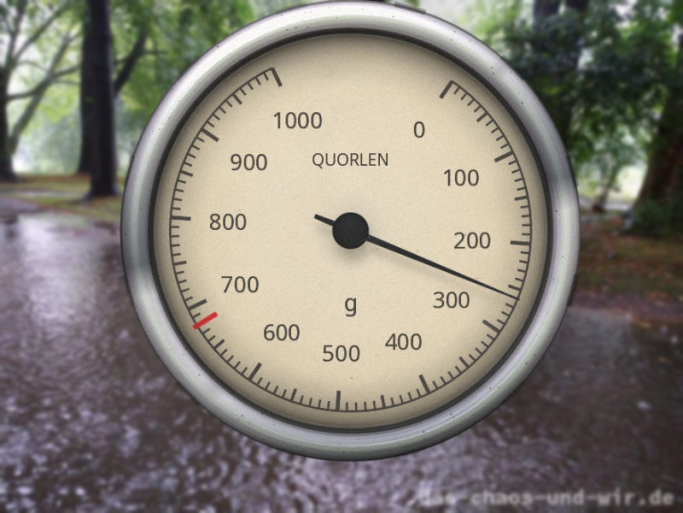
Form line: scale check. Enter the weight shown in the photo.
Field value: 260 g
